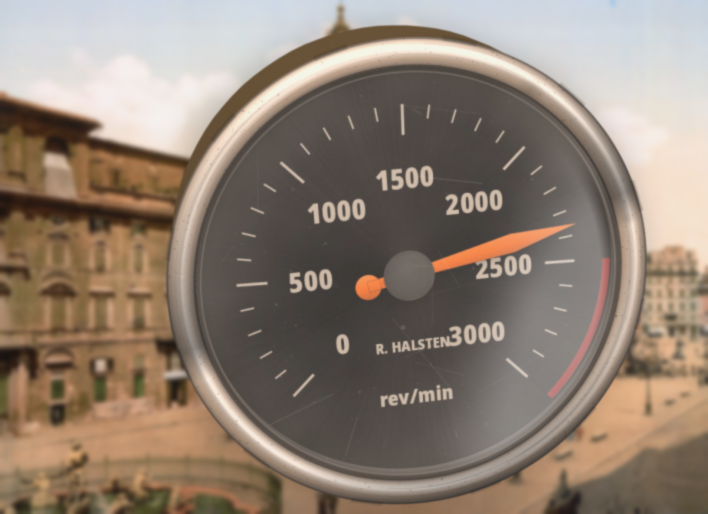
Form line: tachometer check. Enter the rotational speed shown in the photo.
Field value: 2350 rpm
